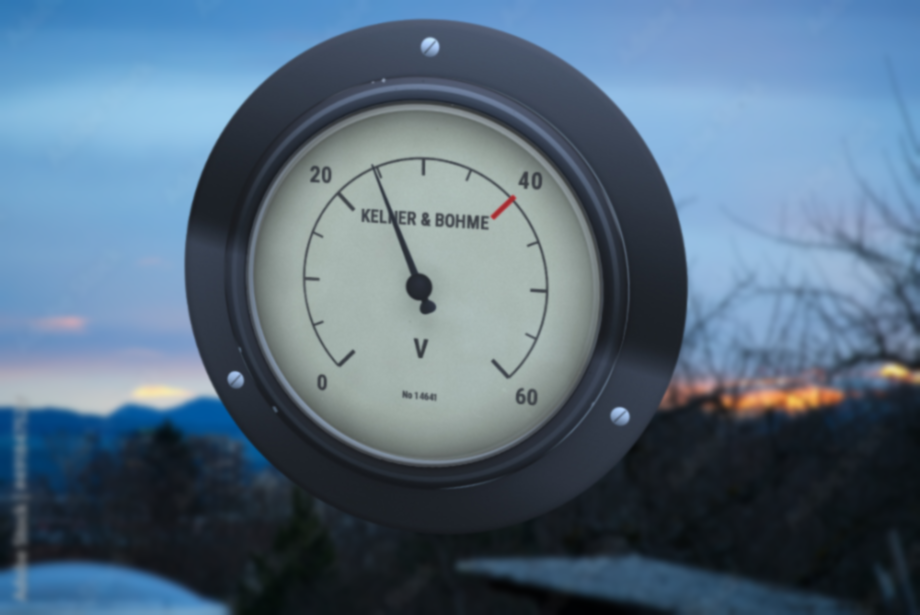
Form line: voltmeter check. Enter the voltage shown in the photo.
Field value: 25 V
